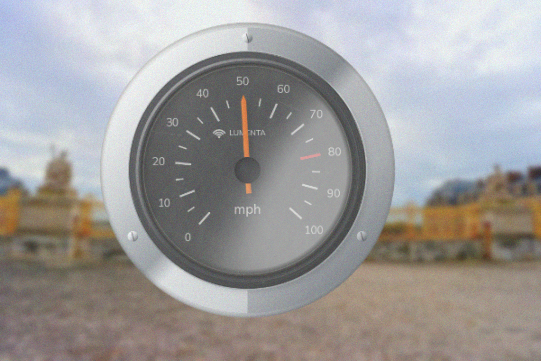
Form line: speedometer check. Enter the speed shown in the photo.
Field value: 50 mph
